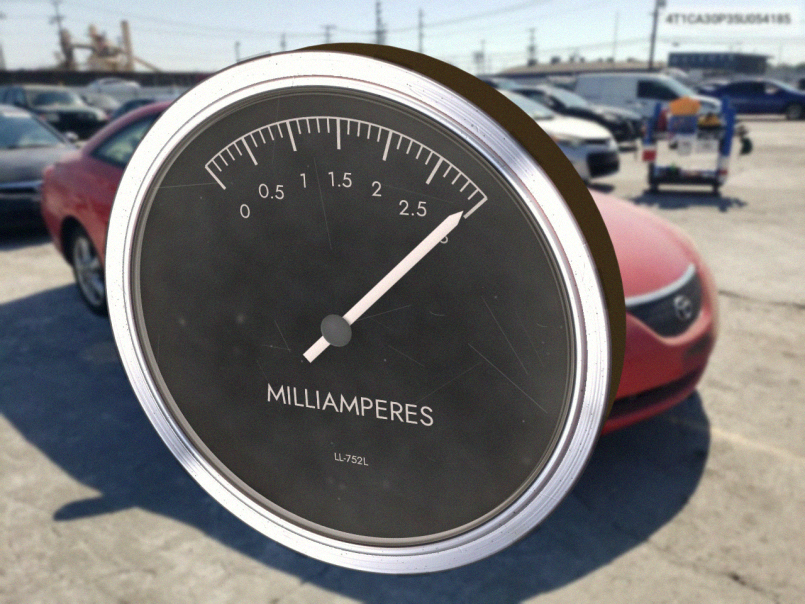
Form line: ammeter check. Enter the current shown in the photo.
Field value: 2.95 mA
